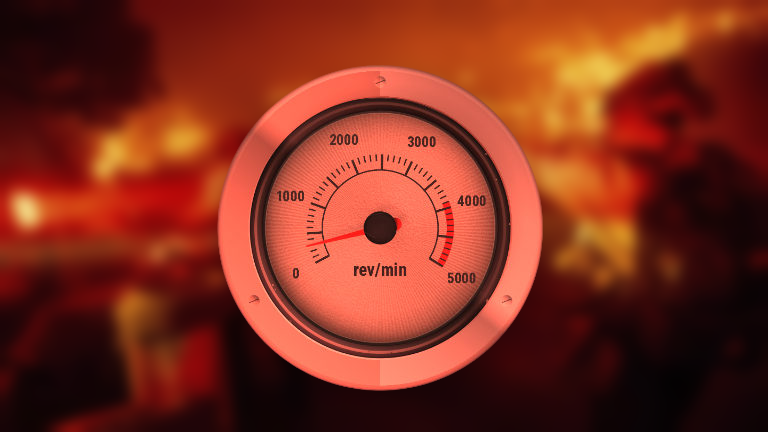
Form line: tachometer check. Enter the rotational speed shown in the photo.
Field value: 300 rpm
